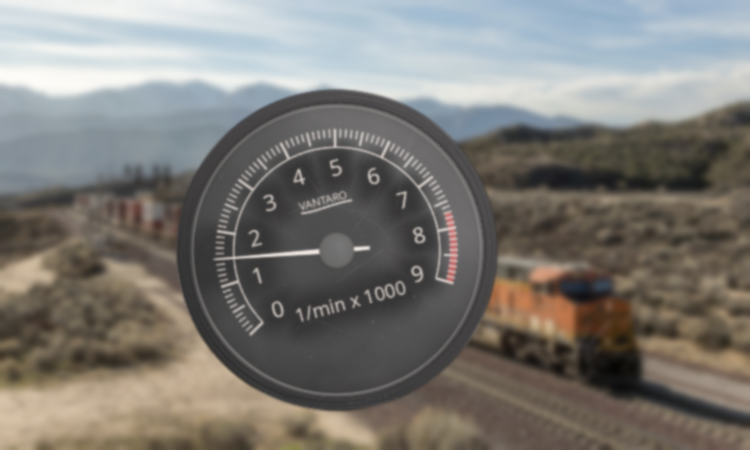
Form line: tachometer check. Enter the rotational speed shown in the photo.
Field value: 1500 rpm
